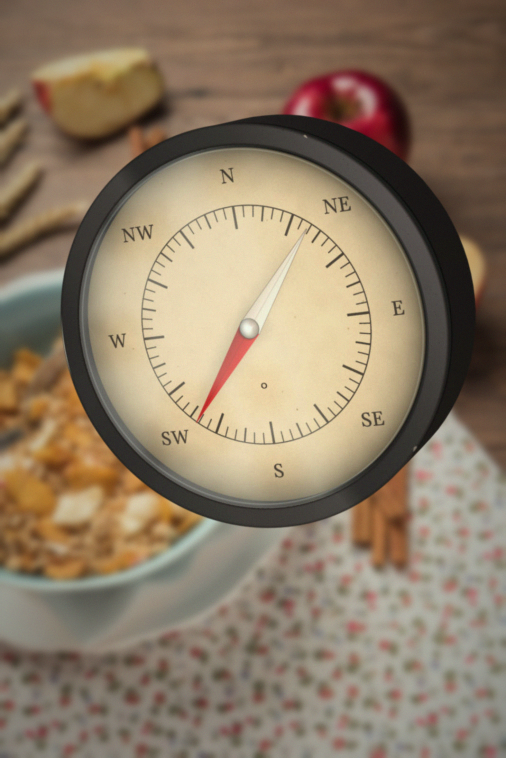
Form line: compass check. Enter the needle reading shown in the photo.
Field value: 220 °
